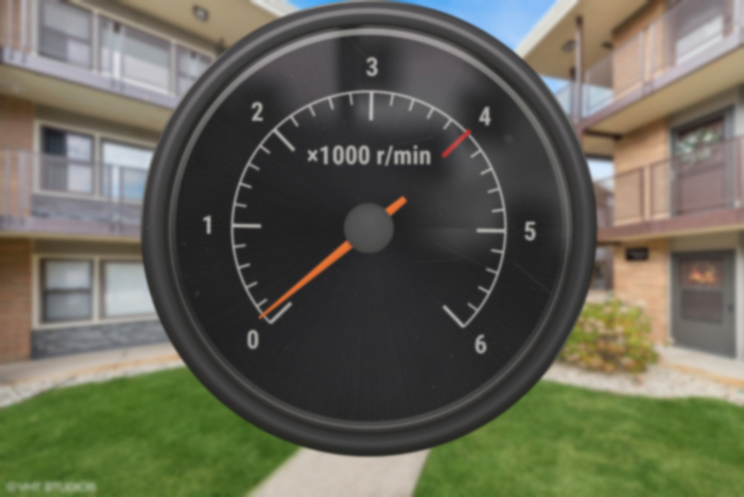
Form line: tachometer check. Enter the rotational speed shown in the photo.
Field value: 100 rpm
